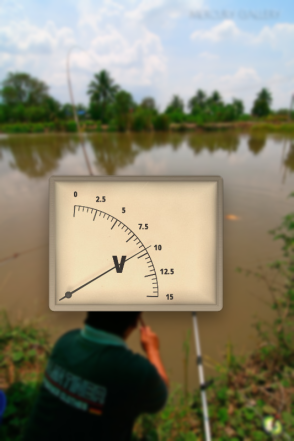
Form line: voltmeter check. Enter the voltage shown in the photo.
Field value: 9.5 V
